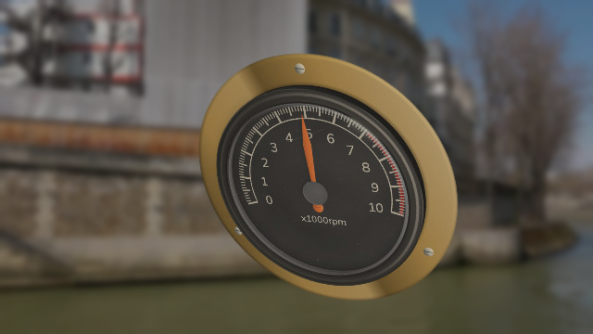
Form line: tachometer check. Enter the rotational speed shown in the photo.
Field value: 5000 rpm
